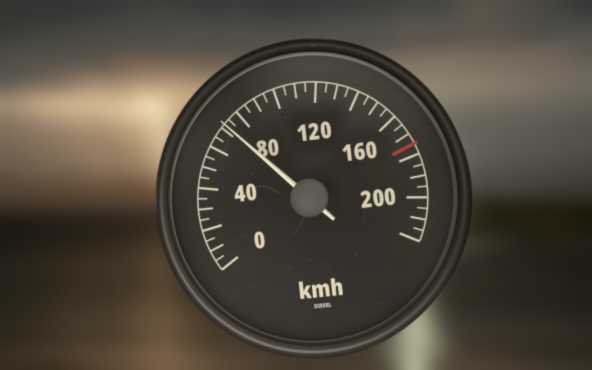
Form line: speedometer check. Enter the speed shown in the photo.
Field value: 72.5 km/h
